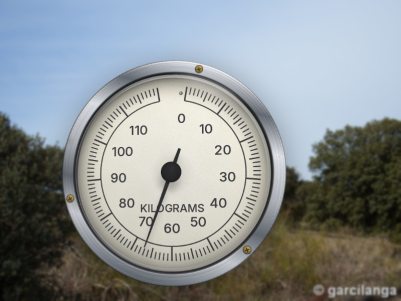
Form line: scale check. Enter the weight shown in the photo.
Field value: 67 kg
